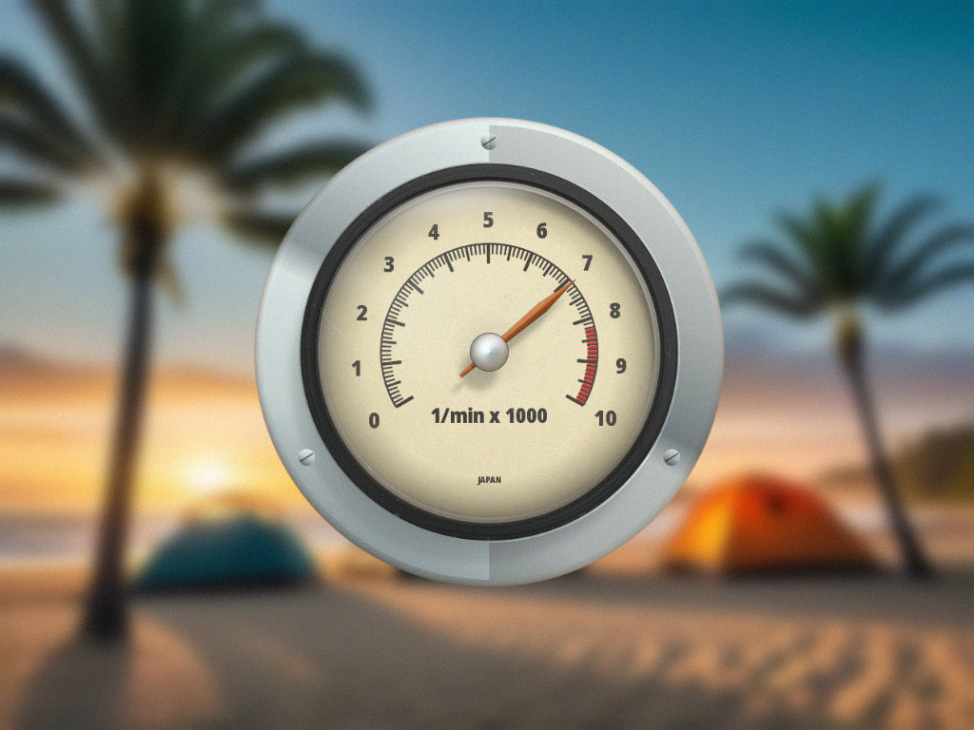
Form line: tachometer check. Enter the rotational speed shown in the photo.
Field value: 7100 rpm
